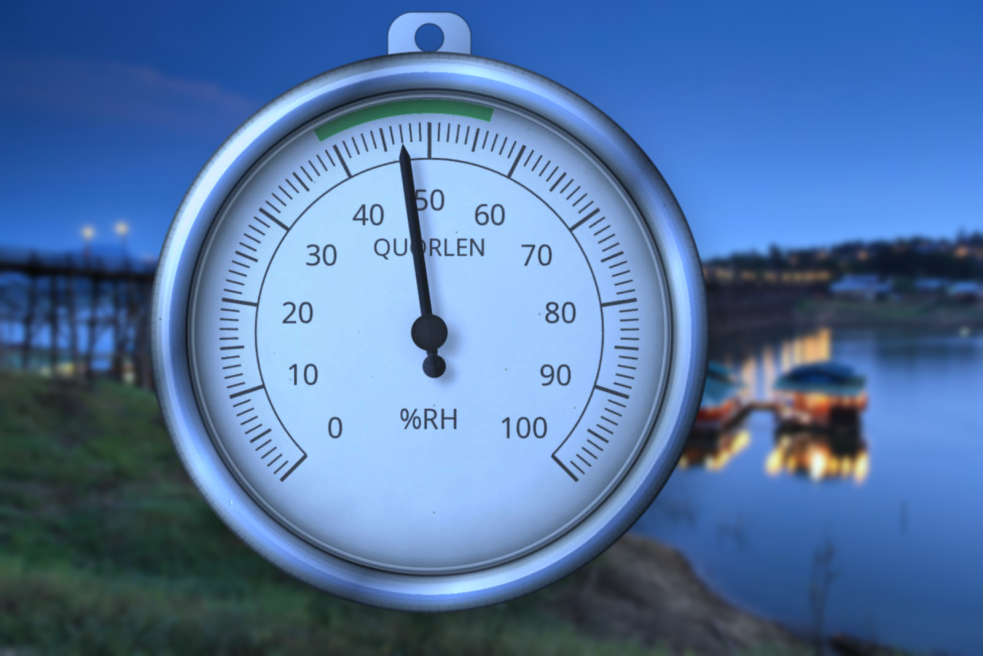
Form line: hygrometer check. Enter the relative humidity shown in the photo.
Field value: 47 %
